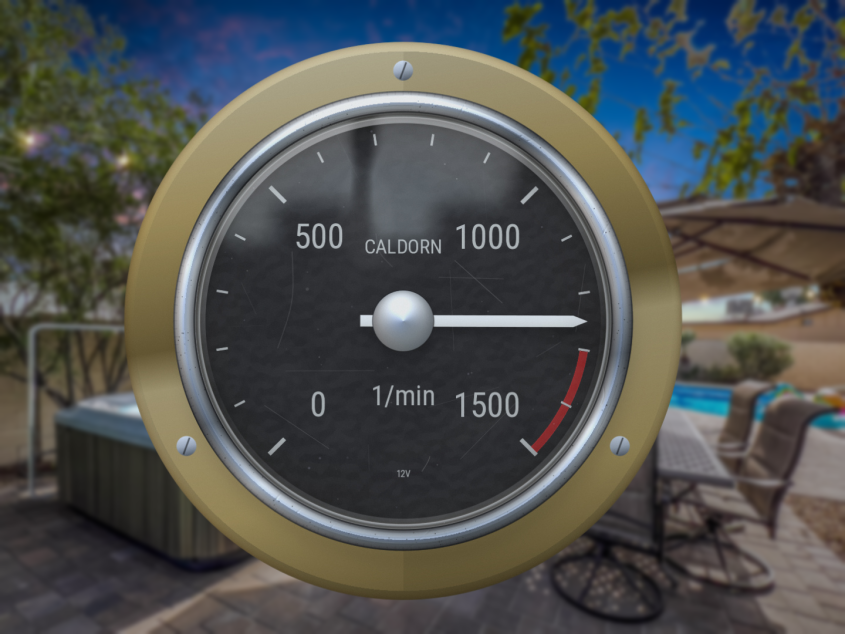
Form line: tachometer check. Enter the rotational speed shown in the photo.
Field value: 1250 rpm
